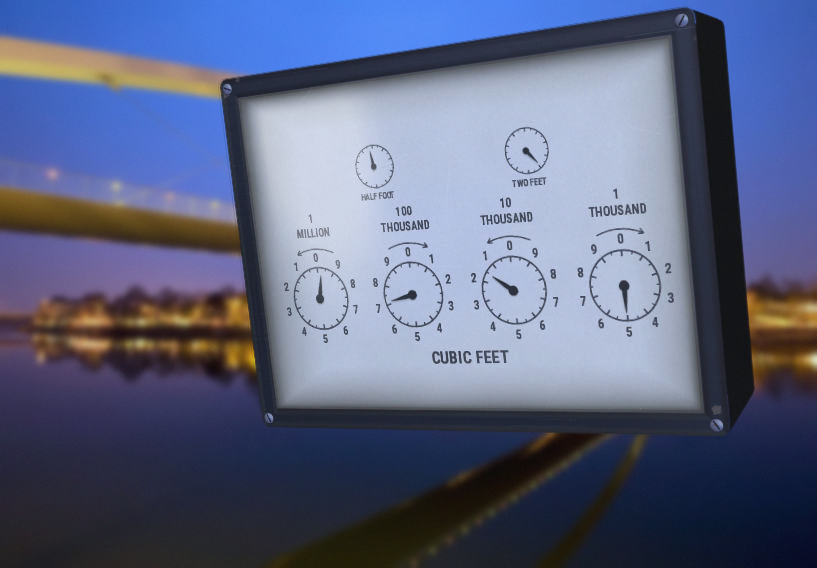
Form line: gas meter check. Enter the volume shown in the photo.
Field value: 971500 ft³
